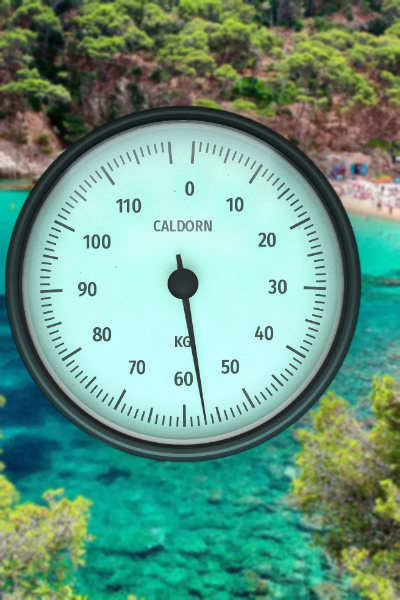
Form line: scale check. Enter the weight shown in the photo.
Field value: 57 kg
